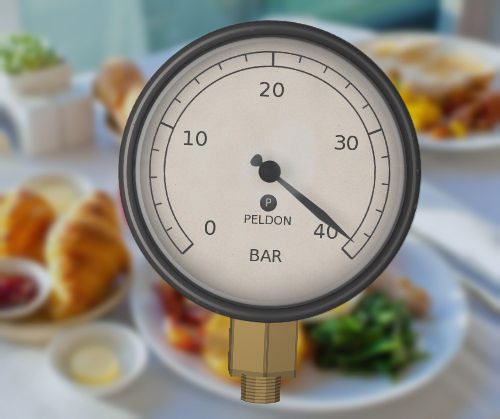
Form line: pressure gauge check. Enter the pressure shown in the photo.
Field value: 39 bar
